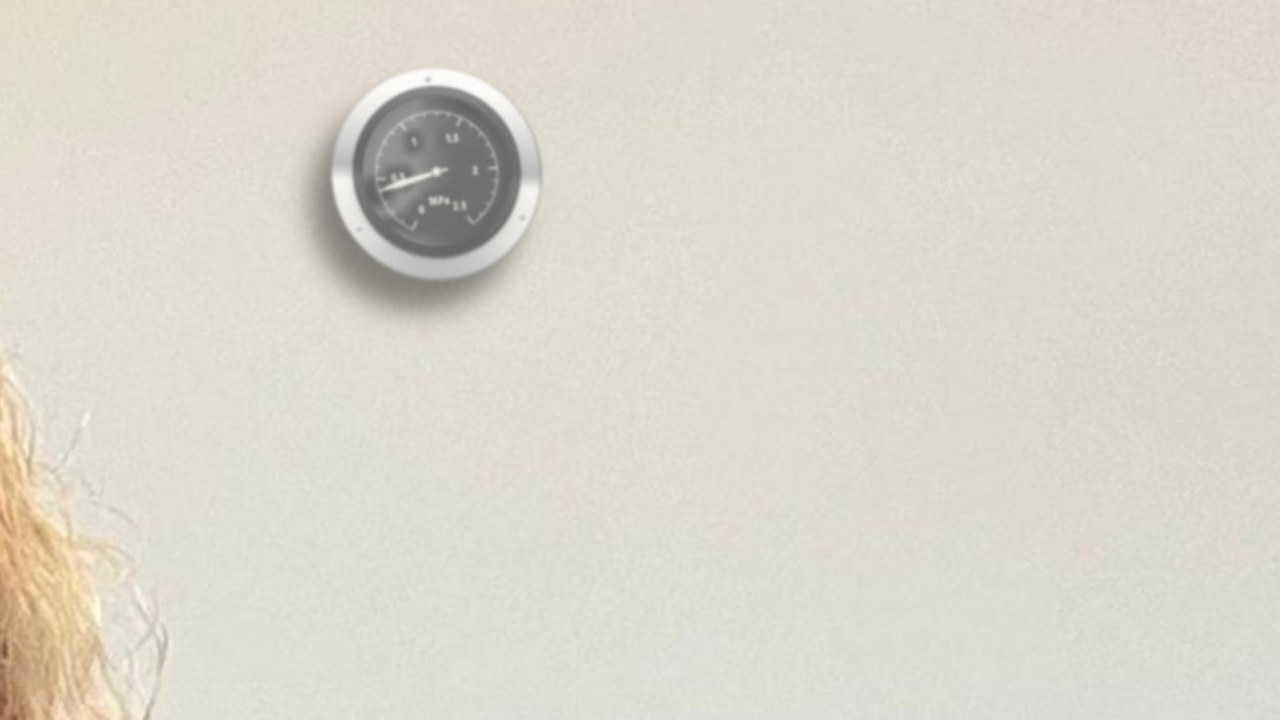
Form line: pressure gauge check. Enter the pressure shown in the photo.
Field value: 0.4 MPa
